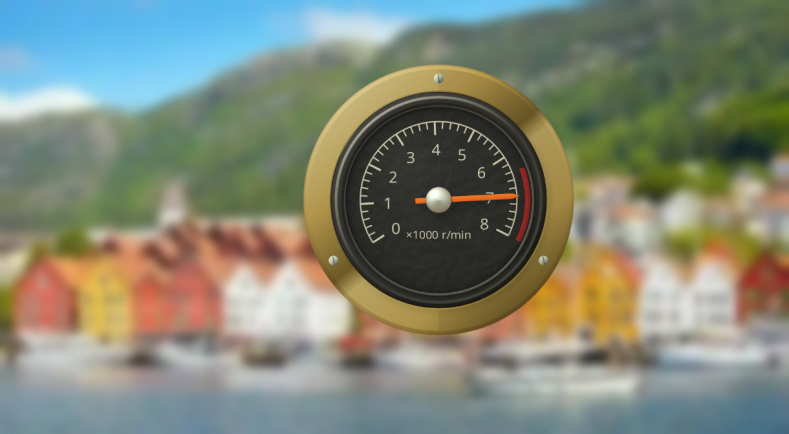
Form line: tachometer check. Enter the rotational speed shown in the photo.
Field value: 7000 rpm
